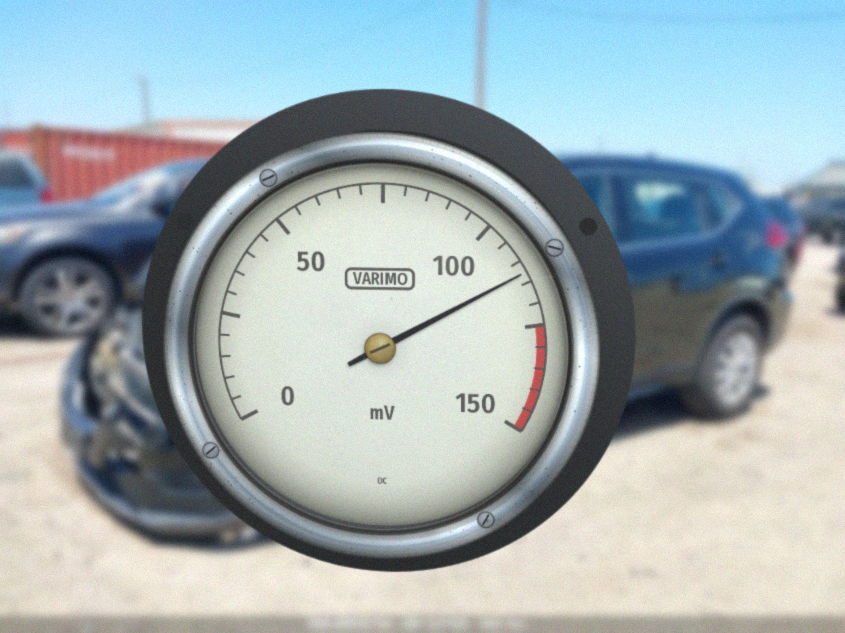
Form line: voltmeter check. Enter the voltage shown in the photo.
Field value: 112.5 mV
